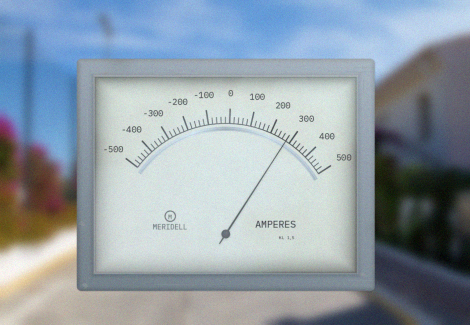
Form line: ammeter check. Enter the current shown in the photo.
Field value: 280 A
